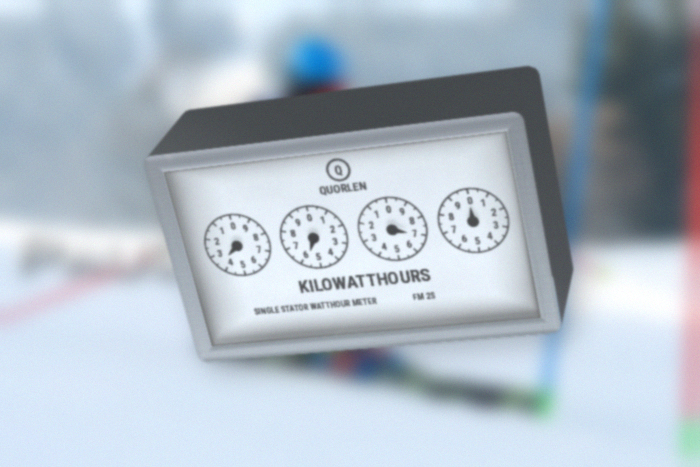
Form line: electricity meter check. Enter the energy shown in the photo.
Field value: 3570 kWh
